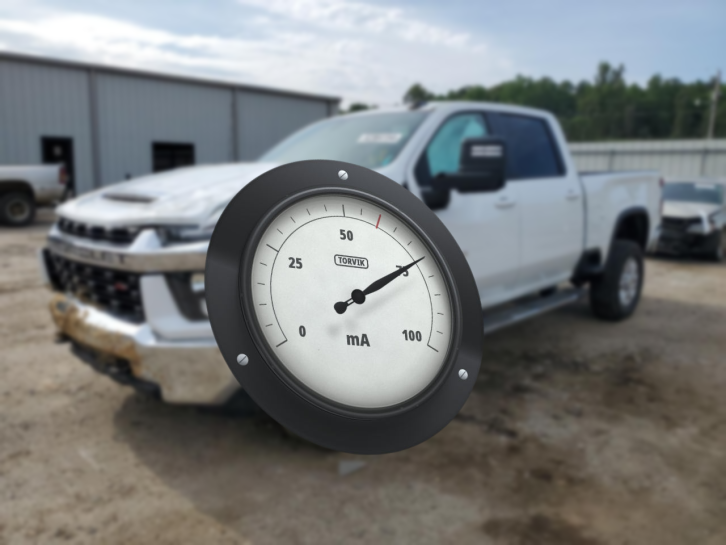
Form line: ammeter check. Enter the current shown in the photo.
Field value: 75 mA
